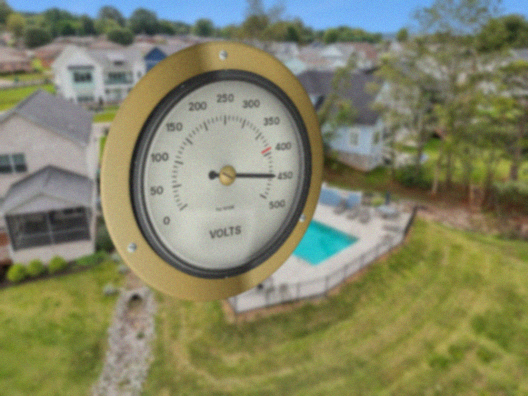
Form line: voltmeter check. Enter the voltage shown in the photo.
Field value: 450 V
